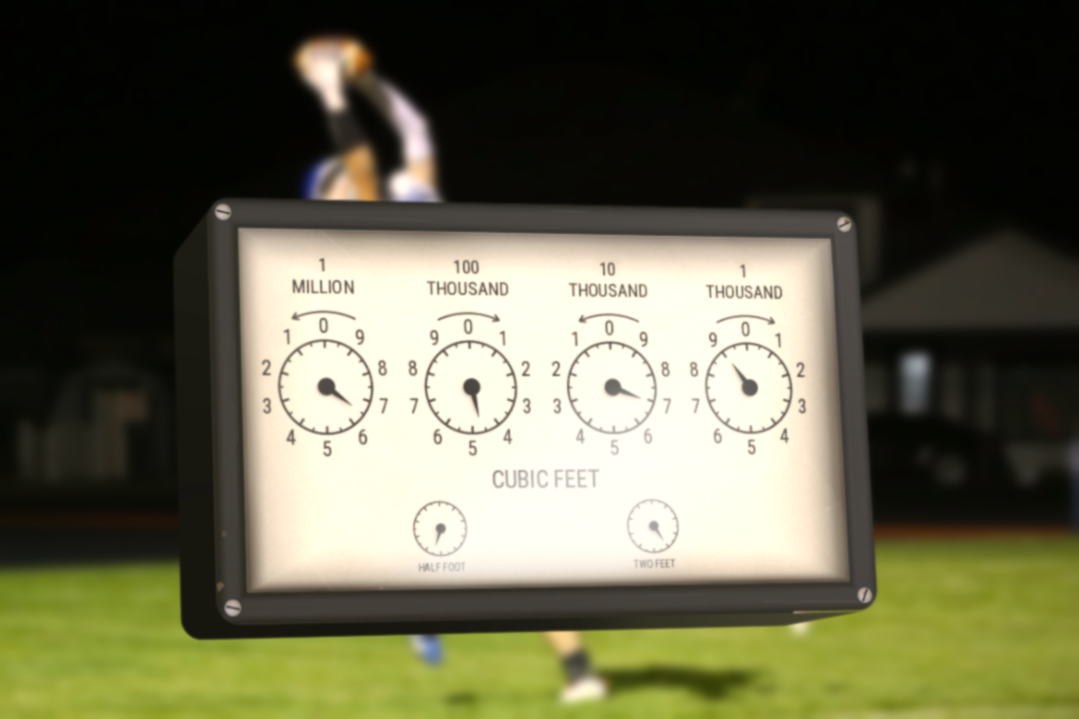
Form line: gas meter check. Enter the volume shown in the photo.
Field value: 646900 ft³
